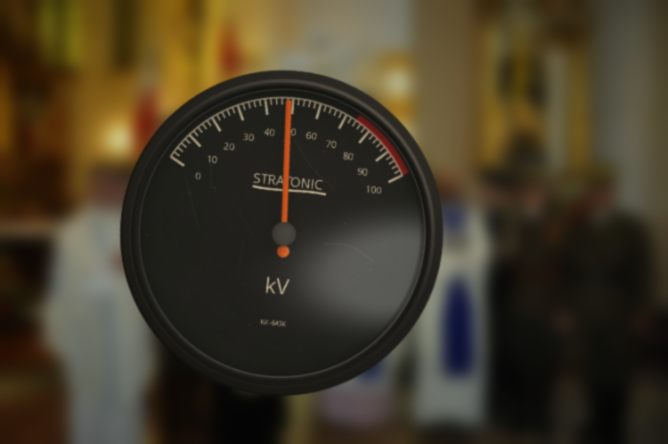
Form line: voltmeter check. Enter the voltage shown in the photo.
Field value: 48 kV
